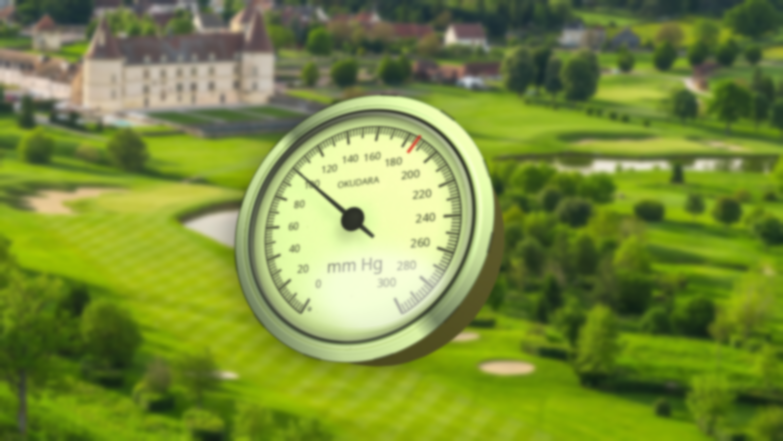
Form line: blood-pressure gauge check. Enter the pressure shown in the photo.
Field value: 100 mmHg
